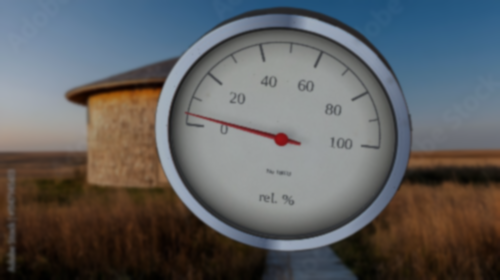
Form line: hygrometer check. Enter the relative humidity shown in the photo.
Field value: 5 %
